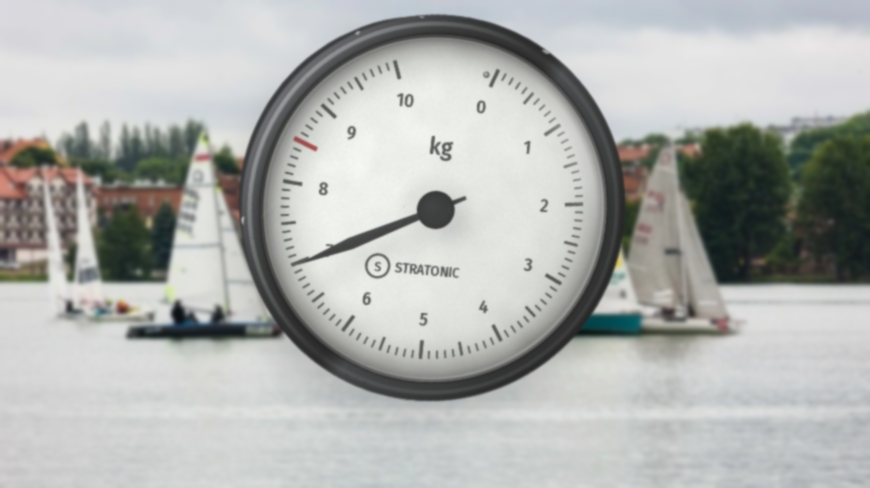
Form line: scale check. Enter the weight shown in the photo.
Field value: 7 kg
